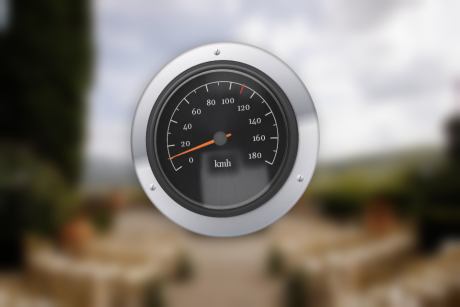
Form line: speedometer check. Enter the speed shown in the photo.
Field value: 10 km/h
